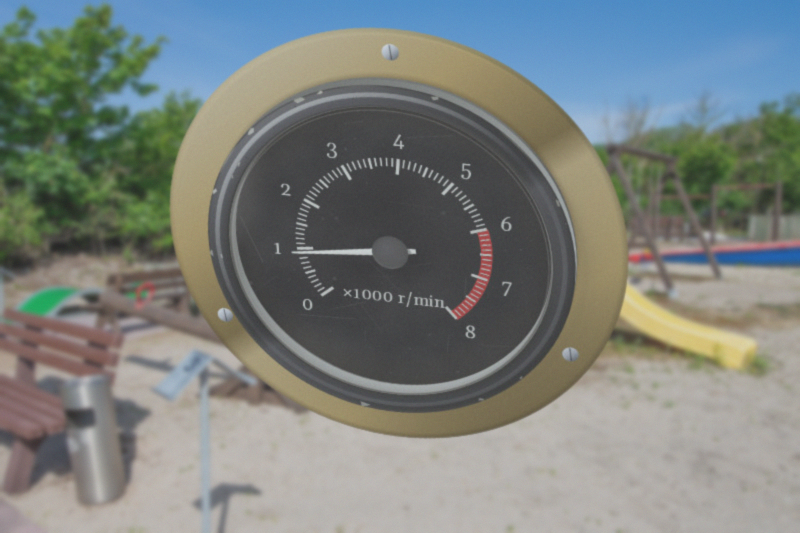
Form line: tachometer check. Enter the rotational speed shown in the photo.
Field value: 1000 rpm
